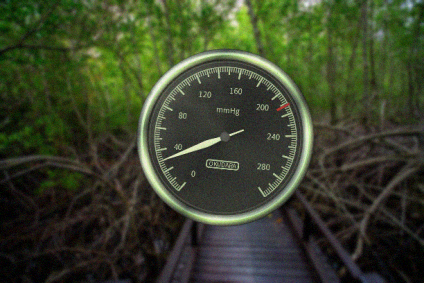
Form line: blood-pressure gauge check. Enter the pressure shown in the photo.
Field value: 30 mmHg
